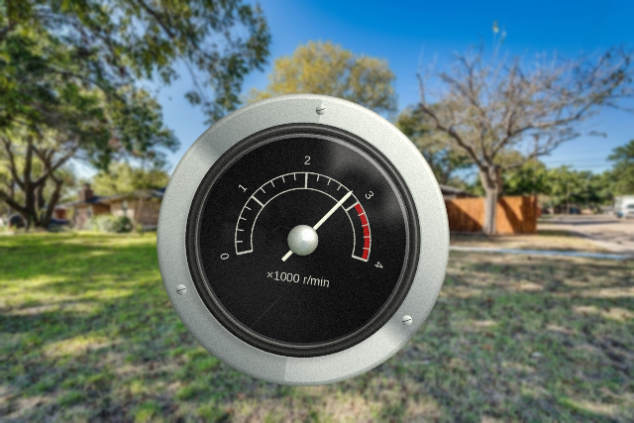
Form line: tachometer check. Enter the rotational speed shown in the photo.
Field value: 2800 rpm
